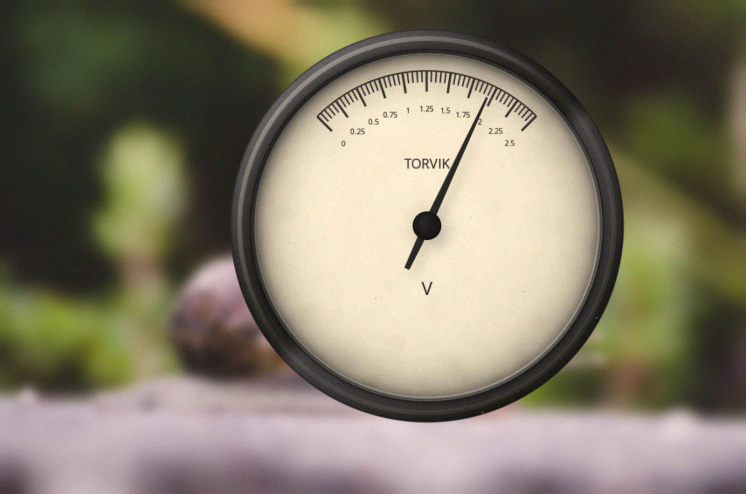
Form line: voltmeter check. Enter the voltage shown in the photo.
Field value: 1.95 V
